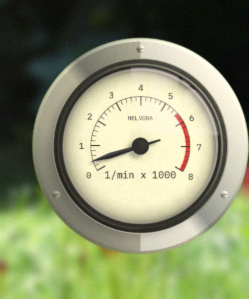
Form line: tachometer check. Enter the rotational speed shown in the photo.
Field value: 400 rpm
